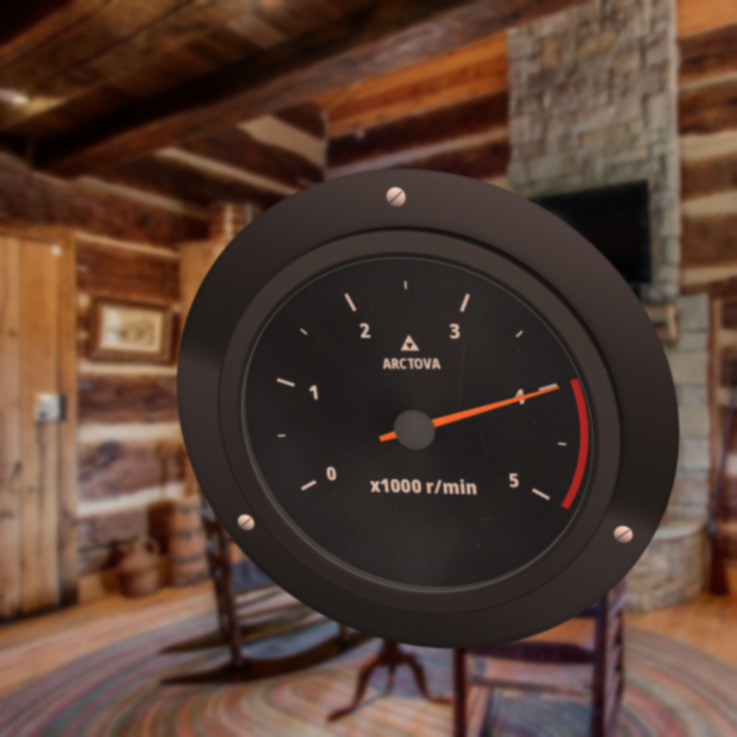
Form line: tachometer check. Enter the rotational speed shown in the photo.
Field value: 4000 rpm
